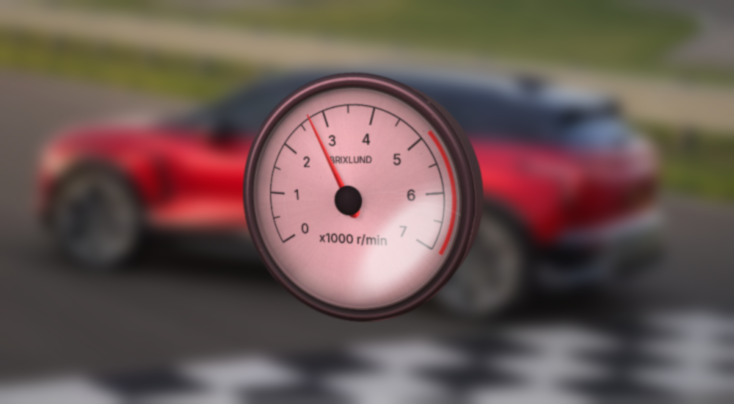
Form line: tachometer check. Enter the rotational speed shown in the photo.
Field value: 2750 rpm
